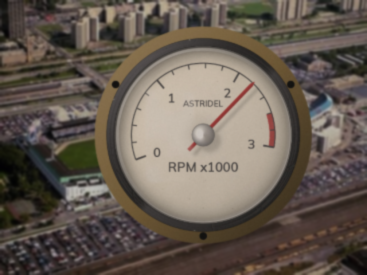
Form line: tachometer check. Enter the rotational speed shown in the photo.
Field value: 2200 rpm
